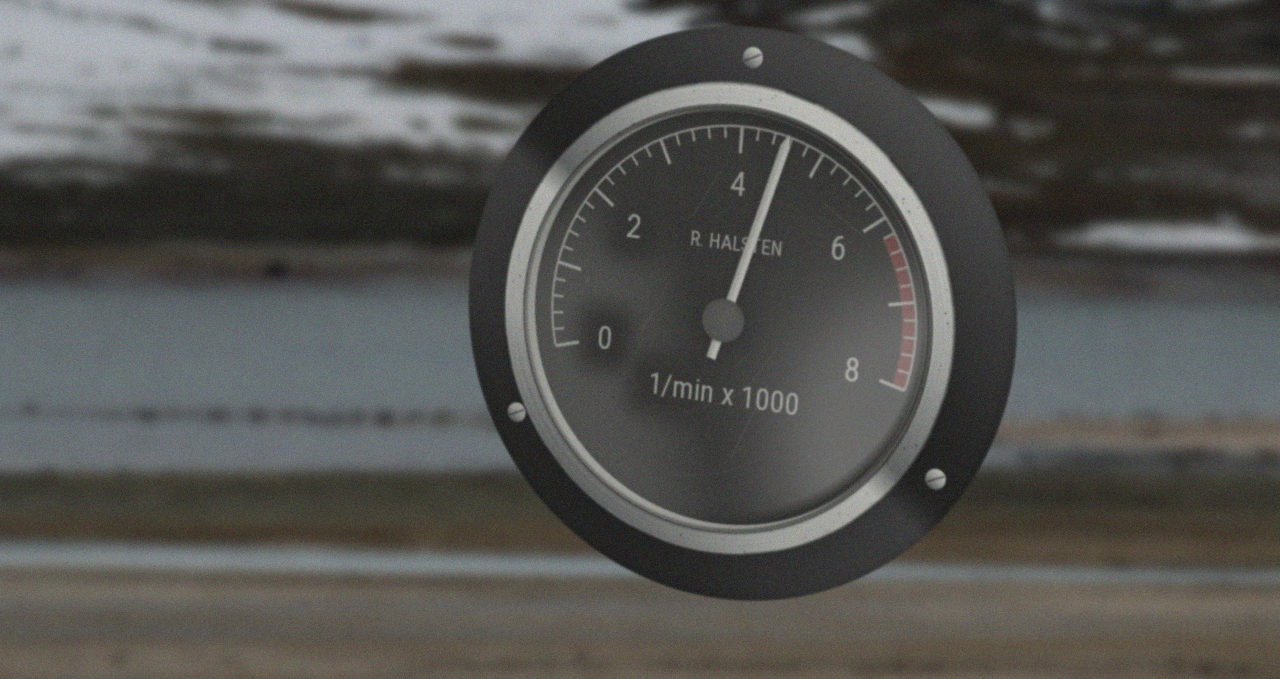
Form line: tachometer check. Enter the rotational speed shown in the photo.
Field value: 4600 rpm
